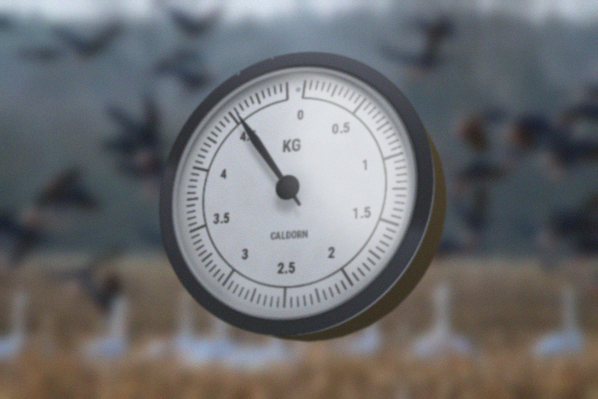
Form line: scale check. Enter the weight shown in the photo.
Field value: 4.55 kg
